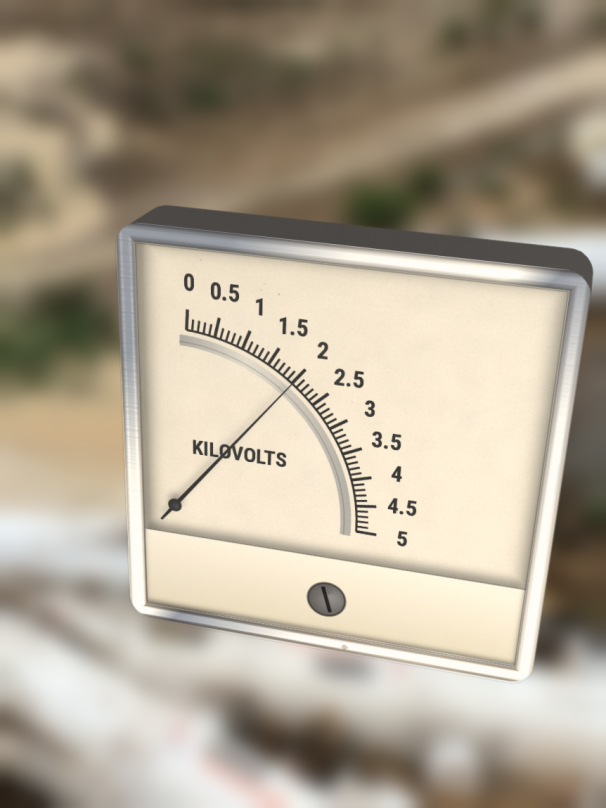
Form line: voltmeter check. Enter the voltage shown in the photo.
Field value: 2 kV
